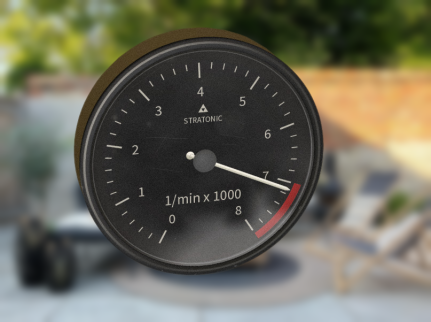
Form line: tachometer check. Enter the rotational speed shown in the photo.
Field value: 7100 rpm
